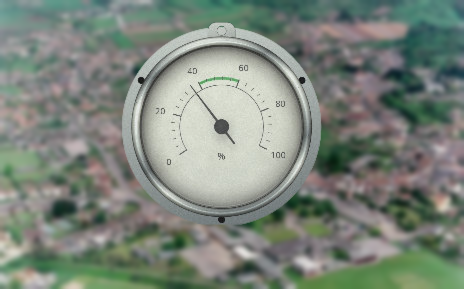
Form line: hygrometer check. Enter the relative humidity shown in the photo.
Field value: 36 %
